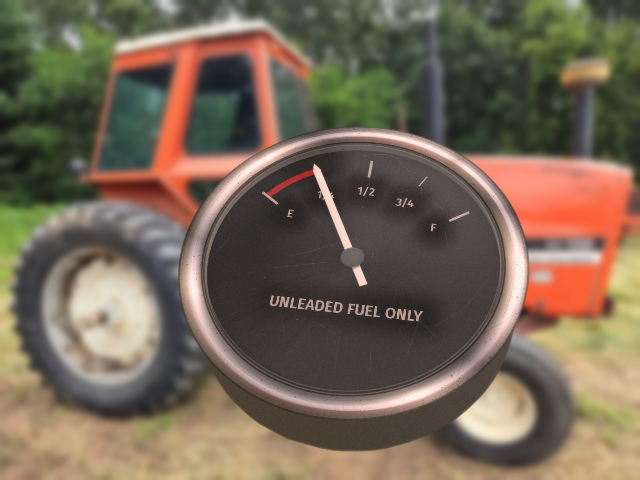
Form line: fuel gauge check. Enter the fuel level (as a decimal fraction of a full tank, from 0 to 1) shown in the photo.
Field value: 0.25
